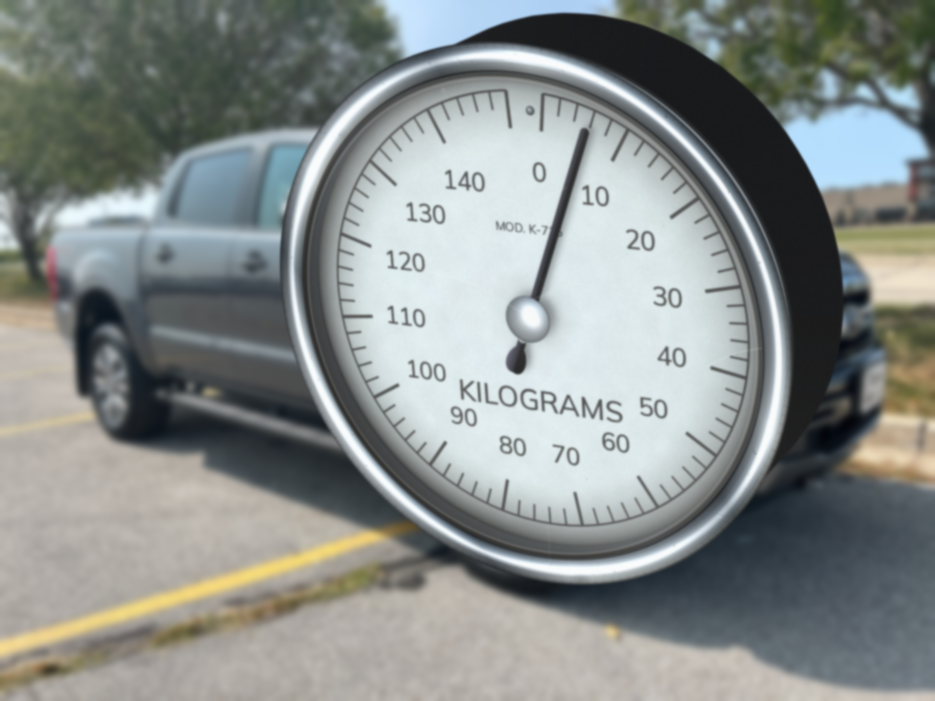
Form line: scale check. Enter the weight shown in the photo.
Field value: 6 kg
